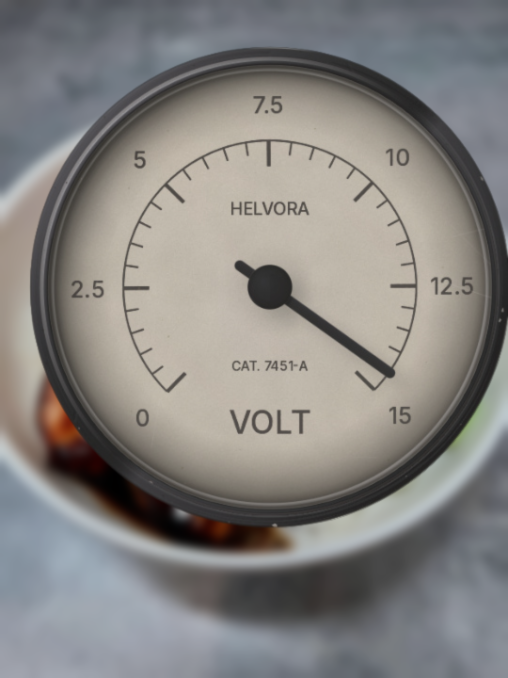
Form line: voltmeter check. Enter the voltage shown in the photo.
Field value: 14.5 V
